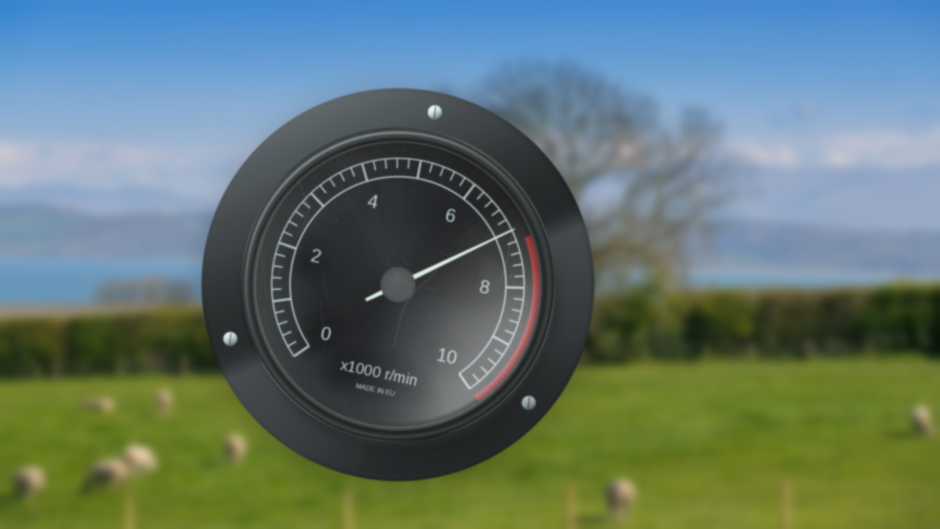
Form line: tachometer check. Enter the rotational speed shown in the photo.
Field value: 7000 rpm
